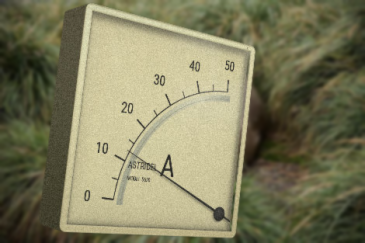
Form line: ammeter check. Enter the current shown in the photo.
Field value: 12.5 A
